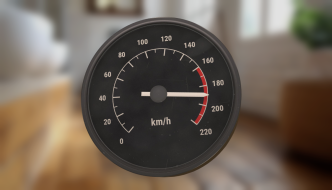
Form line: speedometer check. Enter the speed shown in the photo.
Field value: 190 km/h
